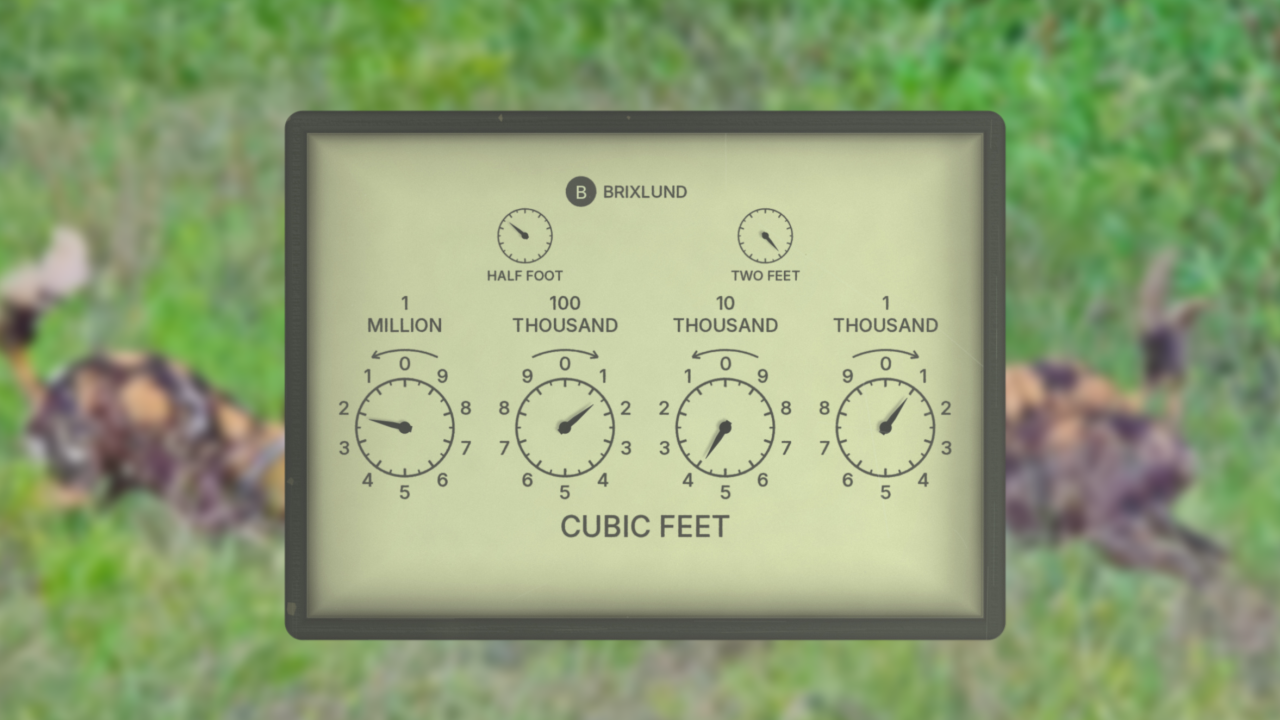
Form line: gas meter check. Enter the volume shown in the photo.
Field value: 214100 ft³
